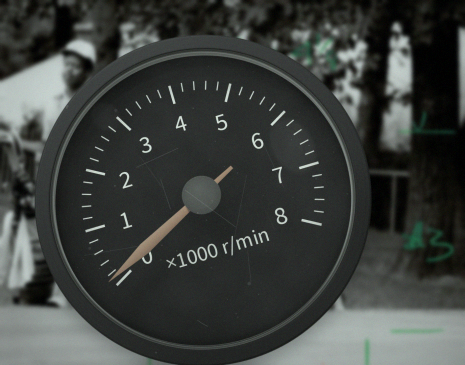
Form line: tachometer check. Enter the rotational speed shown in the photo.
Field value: 100 rpm
